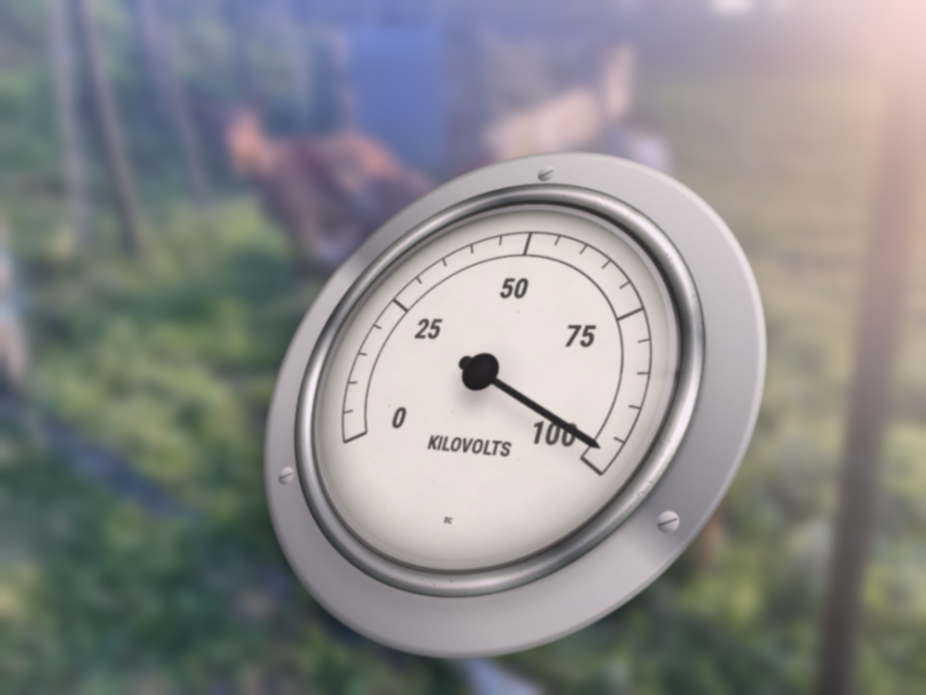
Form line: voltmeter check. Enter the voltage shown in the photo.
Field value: 97.5 kV
